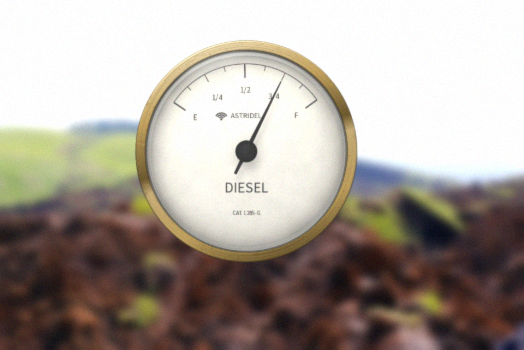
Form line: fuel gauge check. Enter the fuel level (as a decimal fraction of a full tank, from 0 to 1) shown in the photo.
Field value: 0.75
